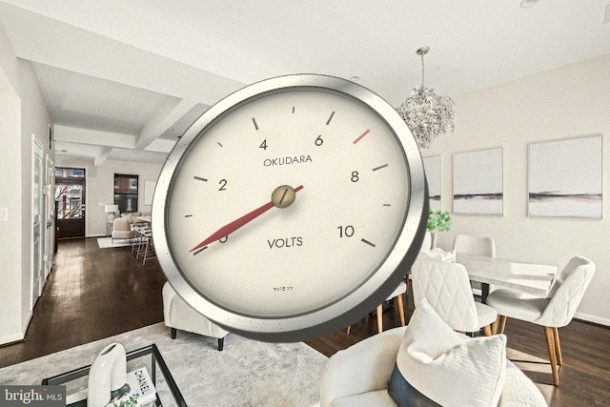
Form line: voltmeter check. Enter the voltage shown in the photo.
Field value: 0 V
